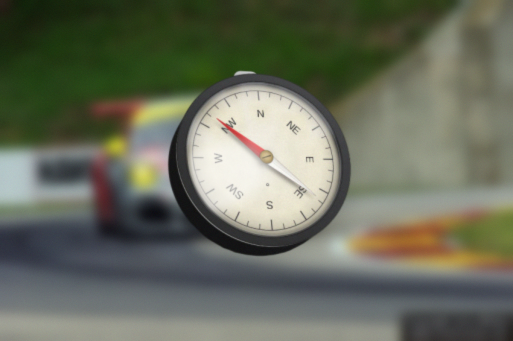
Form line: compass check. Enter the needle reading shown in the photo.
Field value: 310 °
